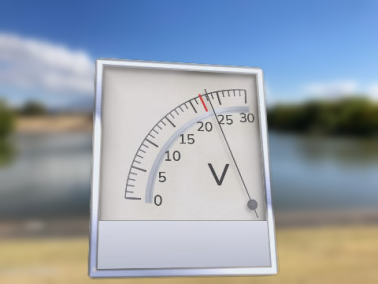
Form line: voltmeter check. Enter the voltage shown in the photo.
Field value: 23 V
